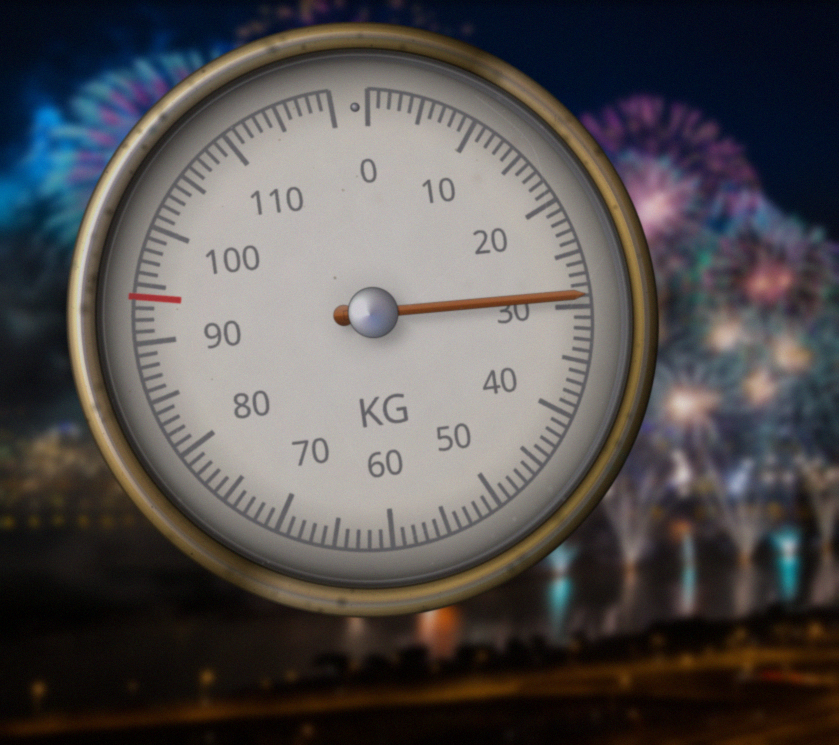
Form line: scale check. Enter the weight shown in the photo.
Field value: 29 kg
